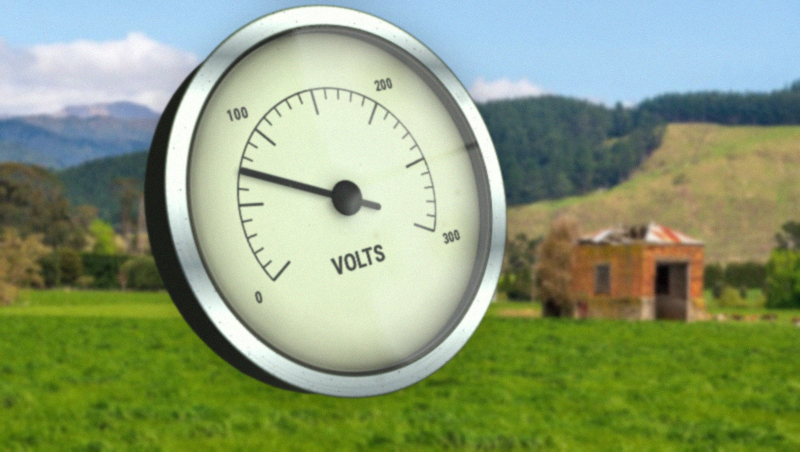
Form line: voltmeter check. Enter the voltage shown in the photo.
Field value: 70 V
